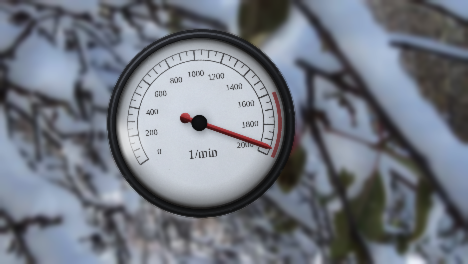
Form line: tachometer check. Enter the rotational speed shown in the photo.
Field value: 1950 rpm
